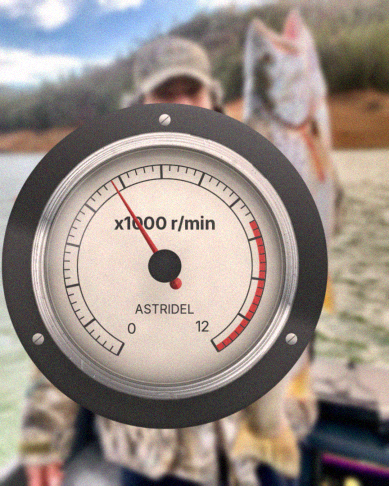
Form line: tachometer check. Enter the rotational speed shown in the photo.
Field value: 4800 rpm
